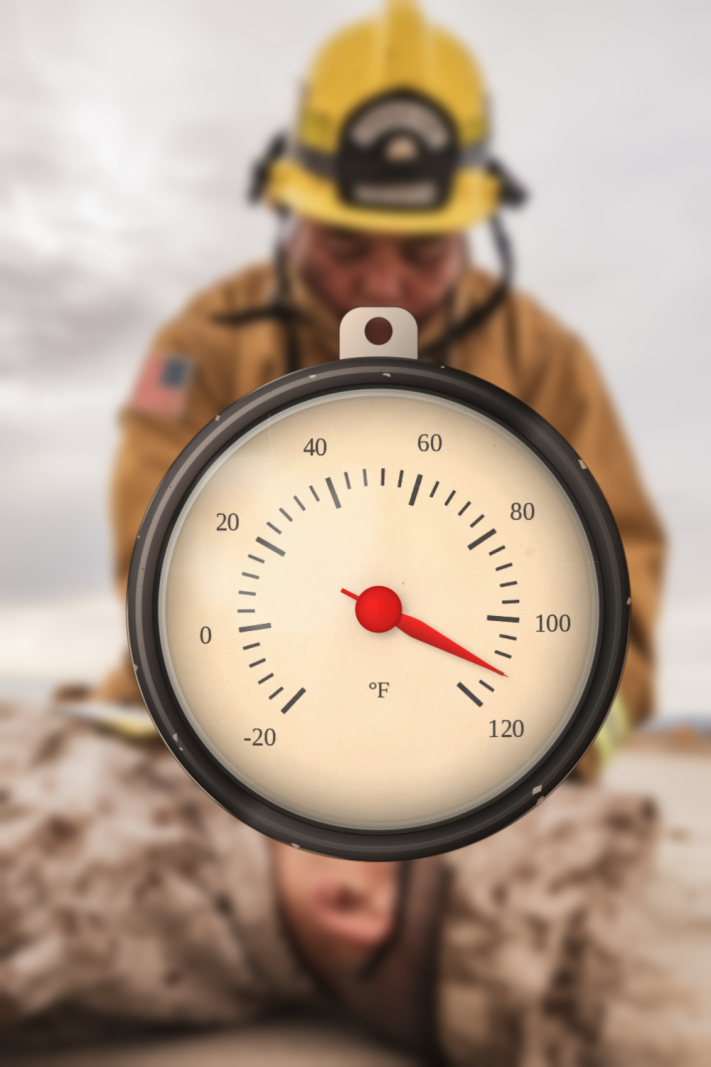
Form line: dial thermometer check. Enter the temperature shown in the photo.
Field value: 112 °F
